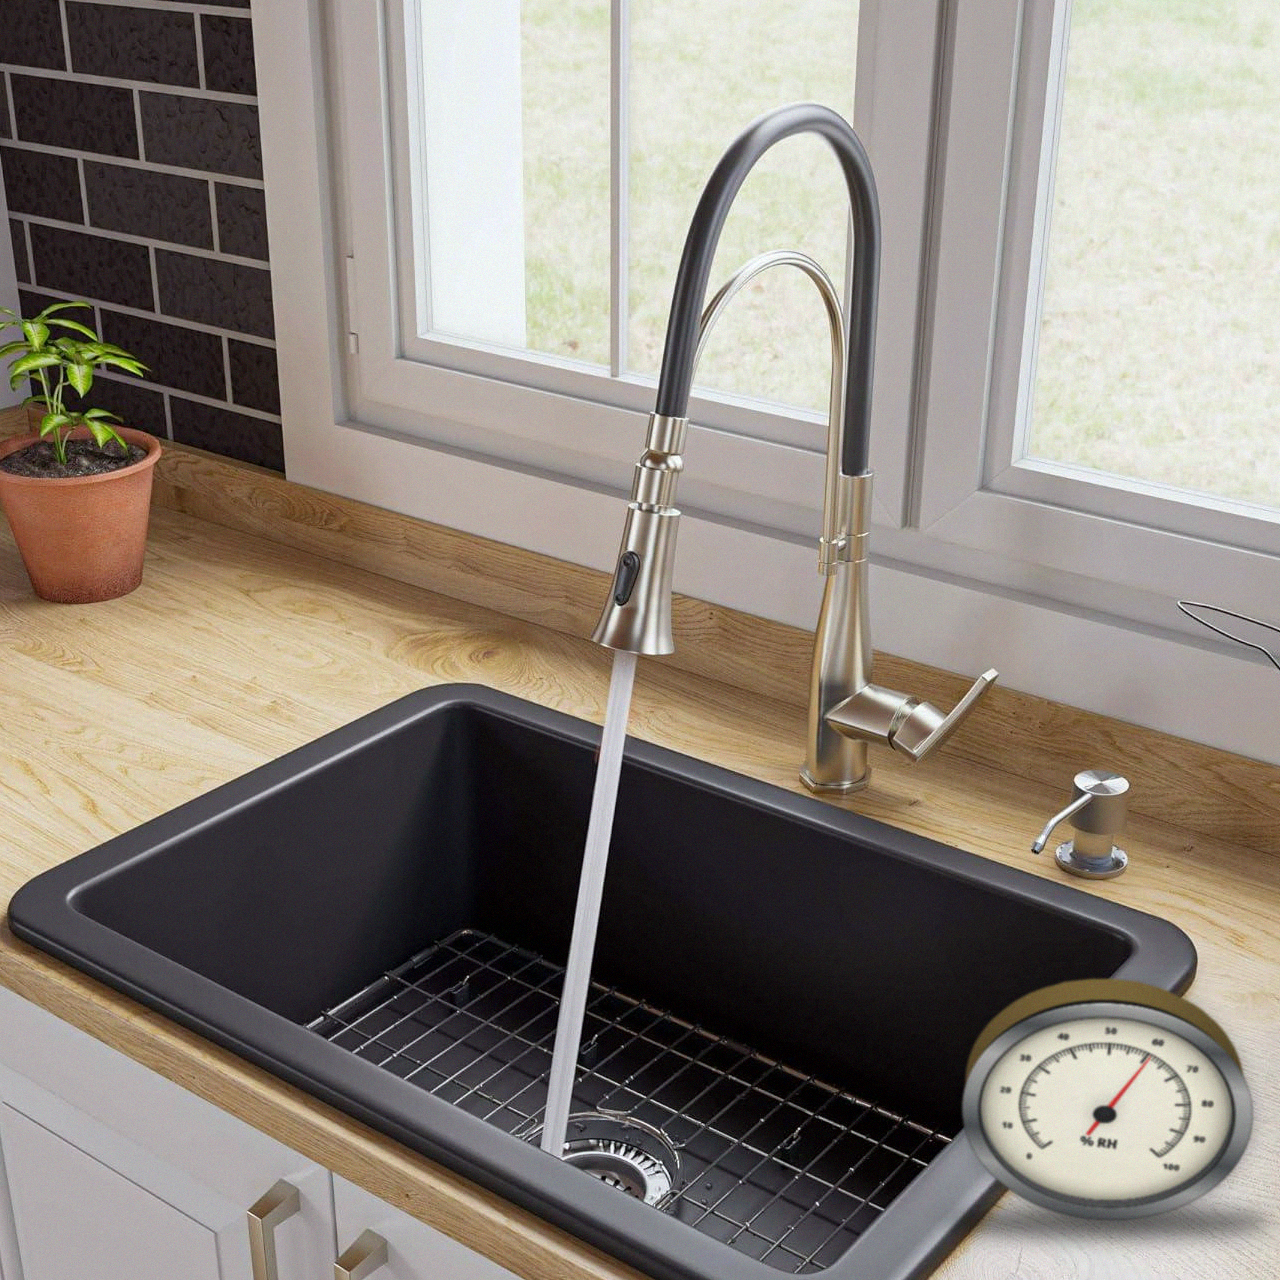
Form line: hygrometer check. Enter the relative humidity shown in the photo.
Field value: 60 %
